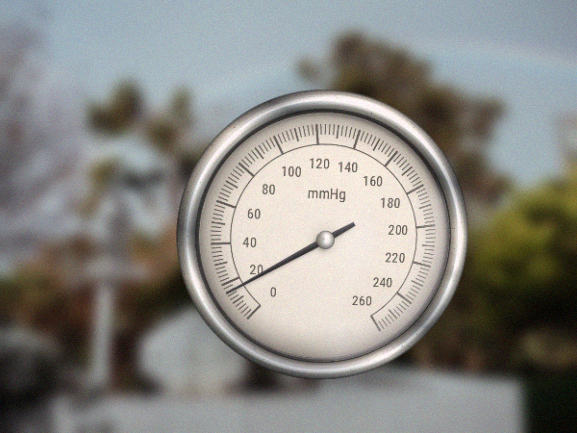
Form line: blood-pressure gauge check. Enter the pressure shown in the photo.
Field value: 16 mmHg
